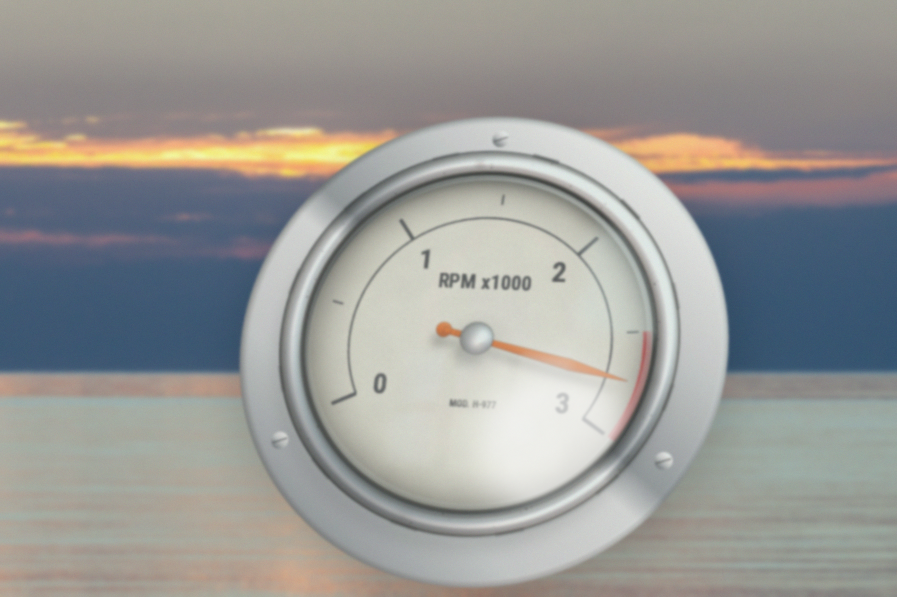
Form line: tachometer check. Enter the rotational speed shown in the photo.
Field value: 2750 rpm
